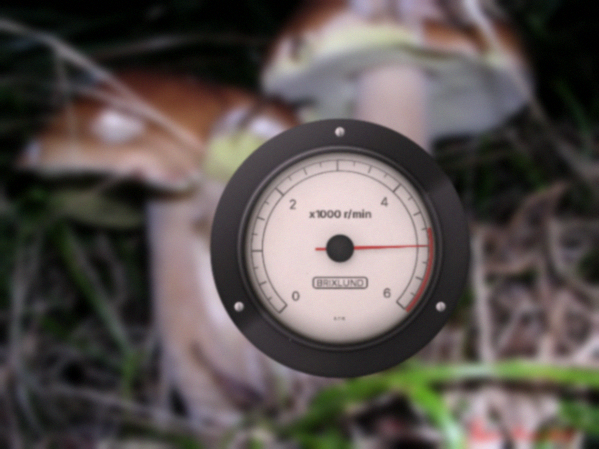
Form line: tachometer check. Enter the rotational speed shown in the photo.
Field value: 5000 rpm
